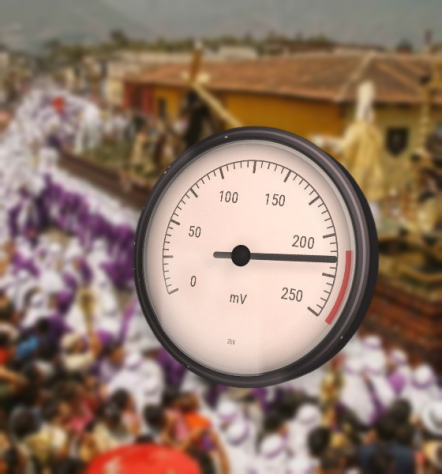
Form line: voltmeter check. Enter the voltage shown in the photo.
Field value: 215 mV
